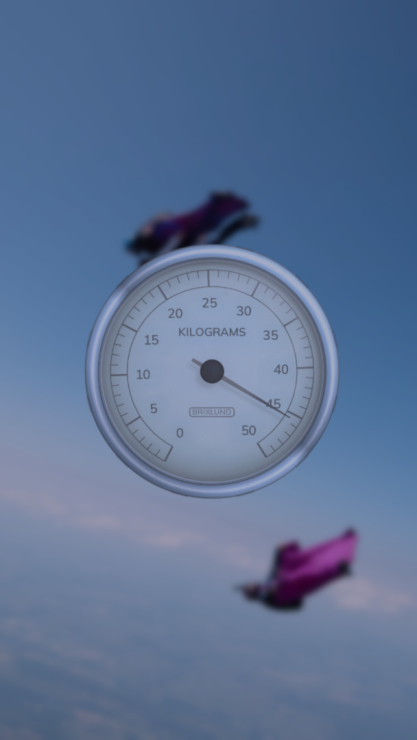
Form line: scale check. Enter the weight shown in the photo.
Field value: 45.5 kg
